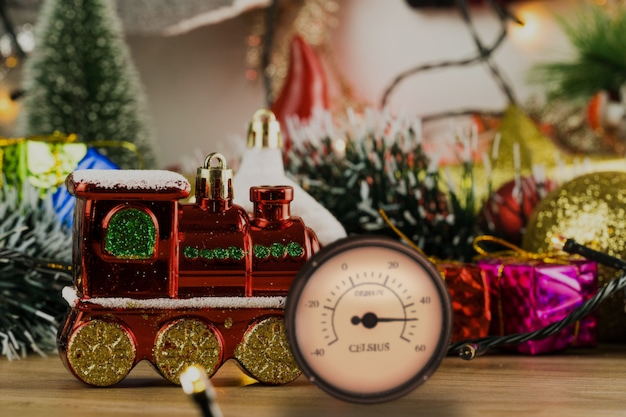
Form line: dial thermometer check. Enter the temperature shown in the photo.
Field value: 48 °C
